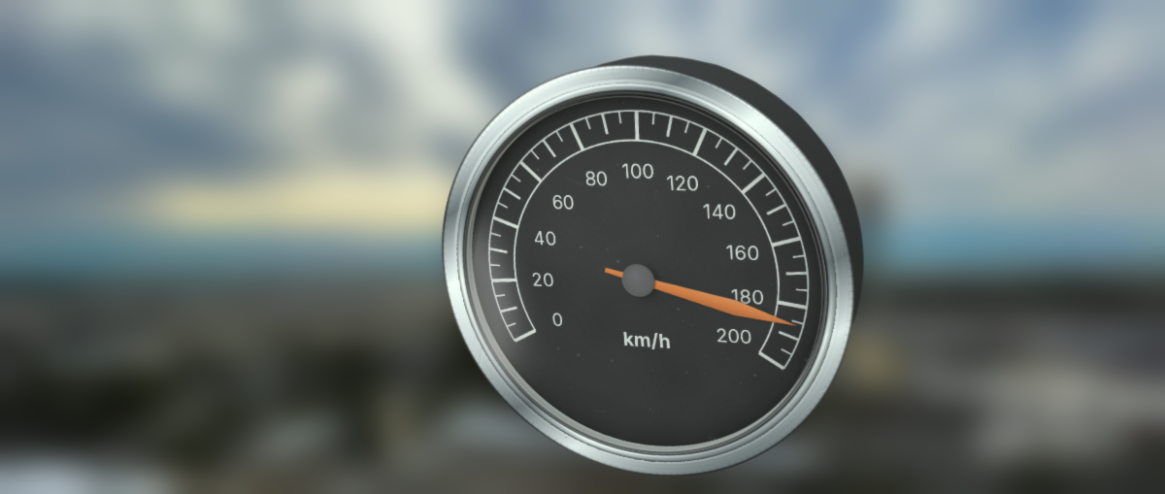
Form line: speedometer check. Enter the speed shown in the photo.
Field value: 185 km/h
